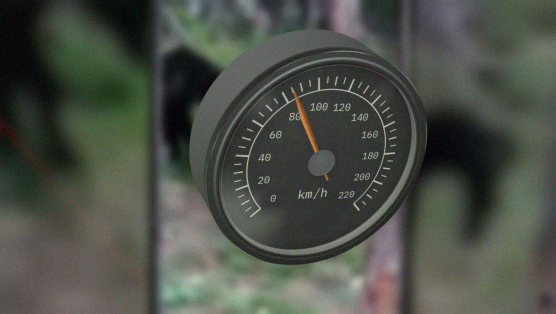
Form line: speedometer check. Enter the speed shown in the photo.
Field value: 85 km/h
